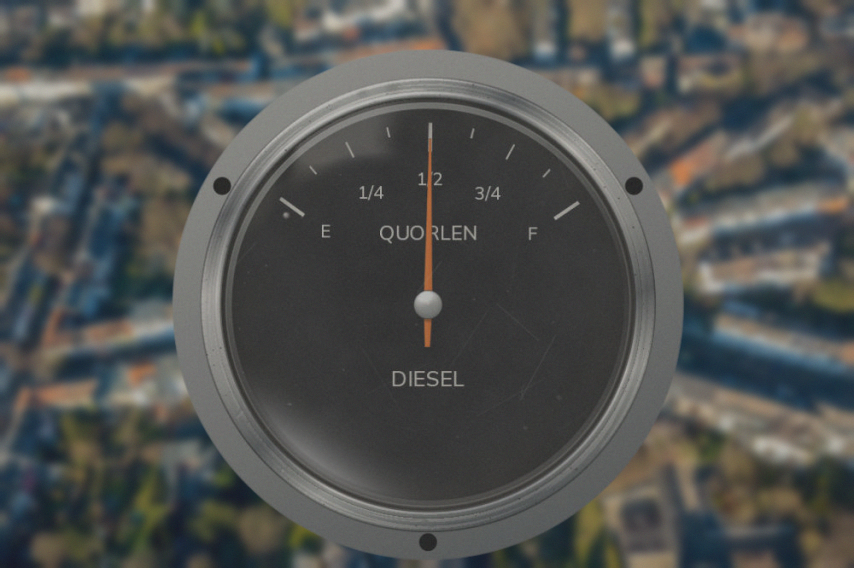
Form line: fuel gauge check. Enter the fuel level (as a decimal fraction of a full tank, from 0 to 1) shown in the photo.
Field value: 0.5
